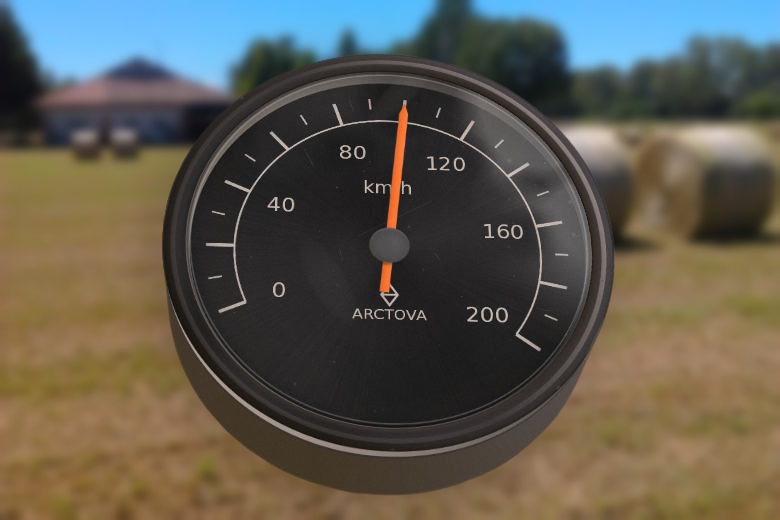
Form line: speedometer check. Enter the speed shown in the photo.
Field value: 100 km/h
